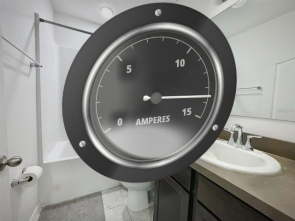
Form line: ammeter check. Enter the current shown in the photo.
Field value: 13.5 A
